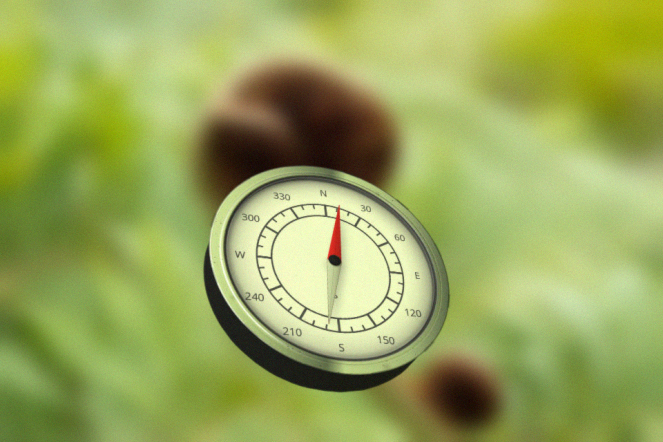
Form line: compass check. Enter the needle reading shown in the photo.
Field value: 10 °
